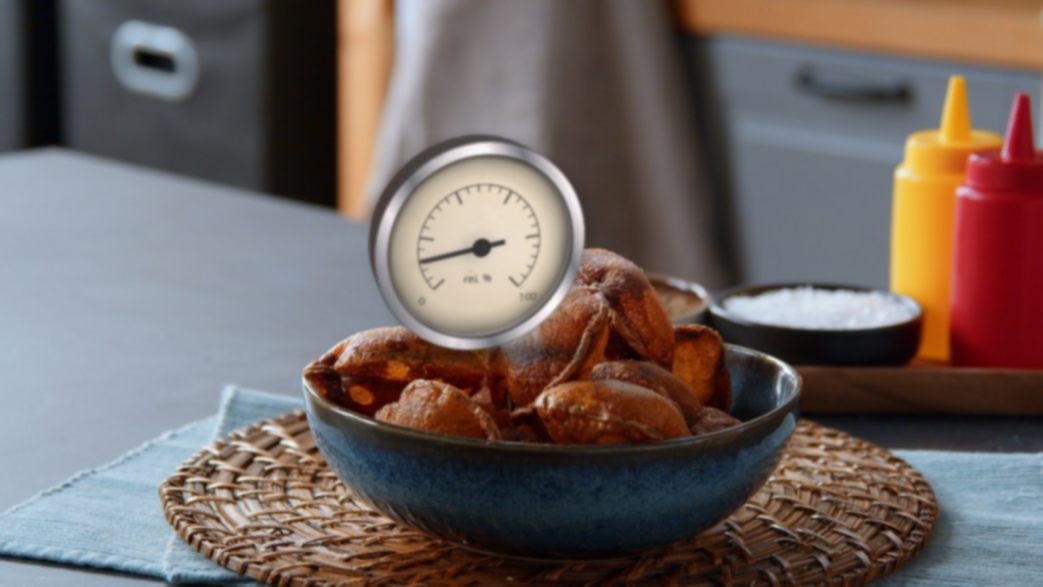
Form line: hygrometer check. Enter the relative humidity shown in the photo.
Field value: 12 %
